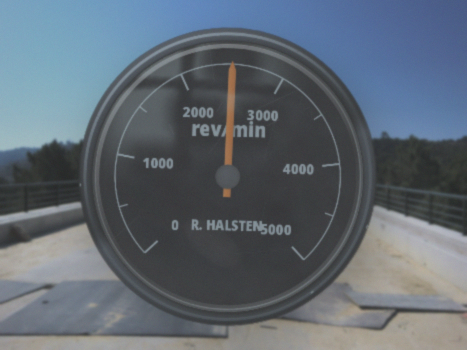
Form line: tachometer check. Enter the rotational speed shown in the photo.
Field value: 2500 rpm
